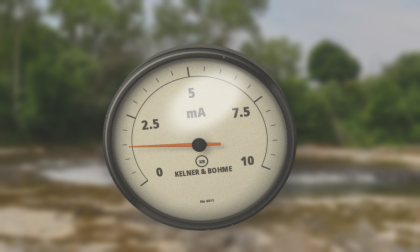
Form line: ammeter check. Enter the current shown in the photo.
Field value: 1.5 mA
